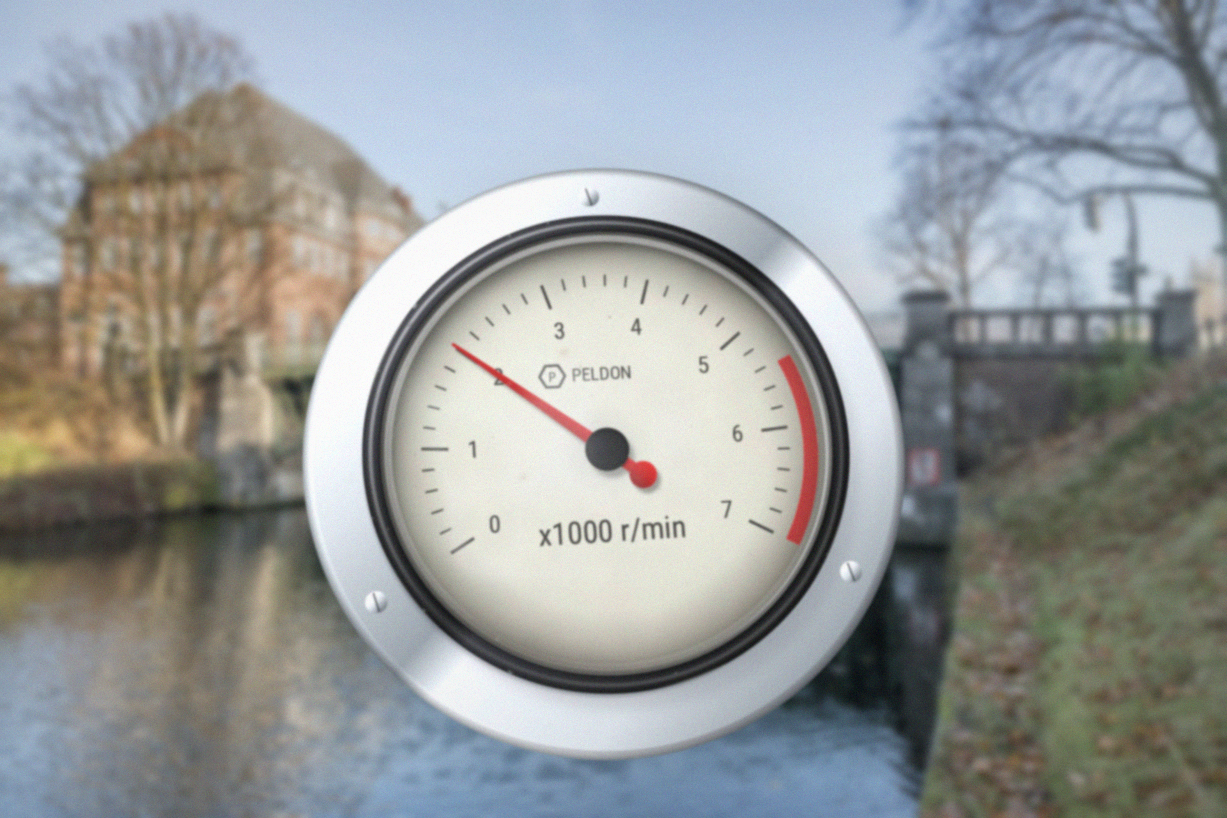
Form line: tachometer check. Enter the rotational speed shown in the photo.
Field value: 2000 rpm
